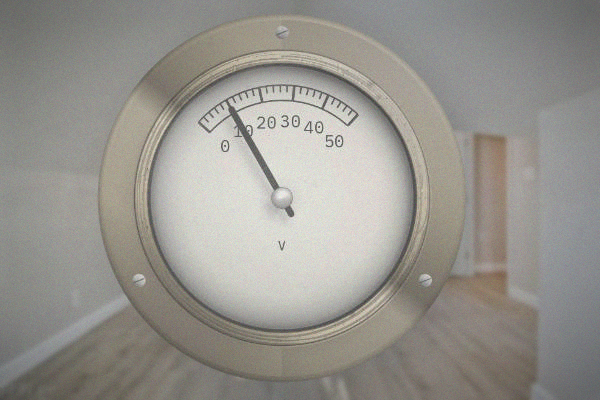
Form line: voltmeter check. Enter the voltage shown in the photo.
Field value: 10 V
